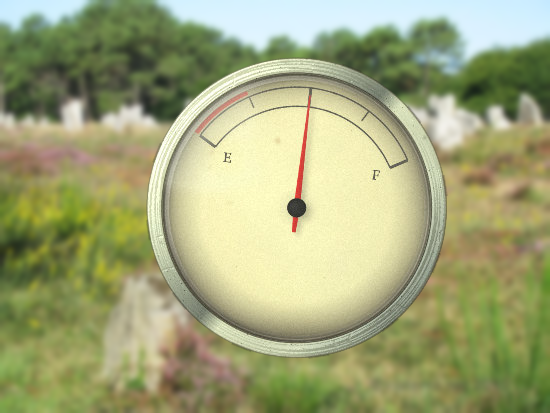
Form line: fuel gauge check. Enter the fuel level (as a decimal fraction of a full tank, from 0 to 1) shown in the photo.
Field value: 0.5
